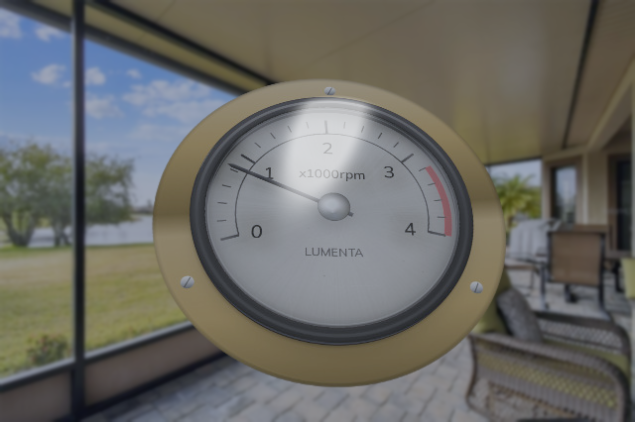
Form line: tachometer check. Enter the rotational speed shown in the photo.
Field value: 800 rpm
